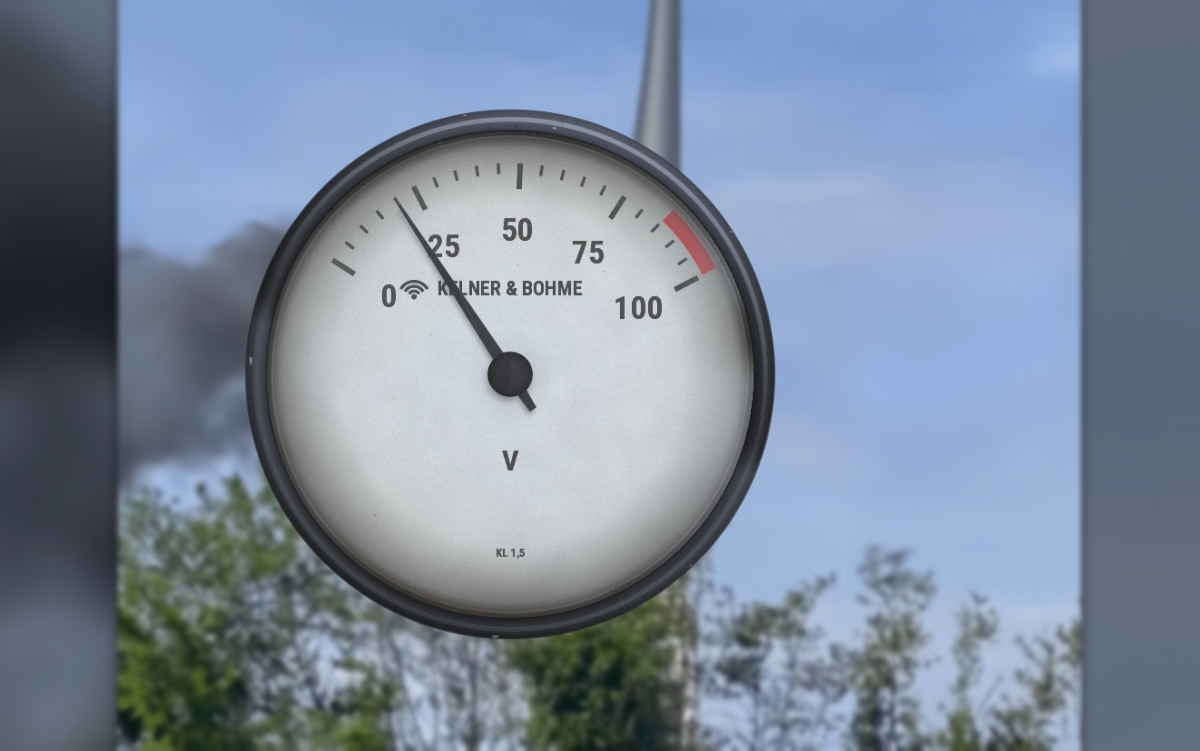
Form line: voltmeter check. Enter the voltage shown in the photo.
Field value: 20 V
